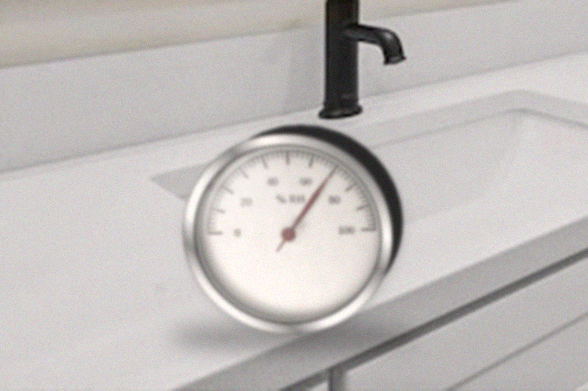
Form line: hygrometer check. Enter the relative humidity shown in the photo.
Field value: 70 %
